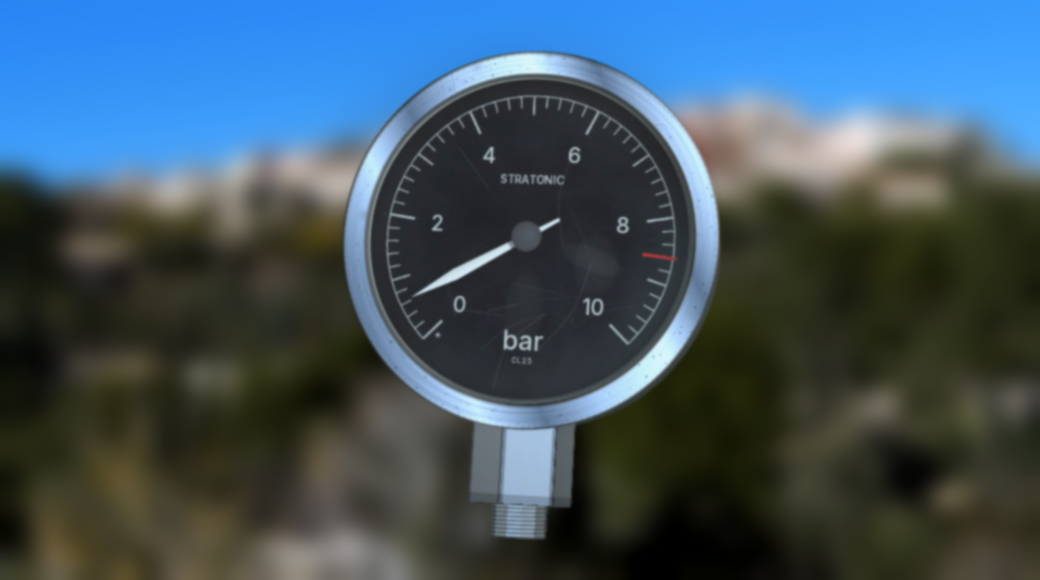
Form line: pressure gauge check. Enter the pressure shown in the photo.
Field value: 0.6 bar
